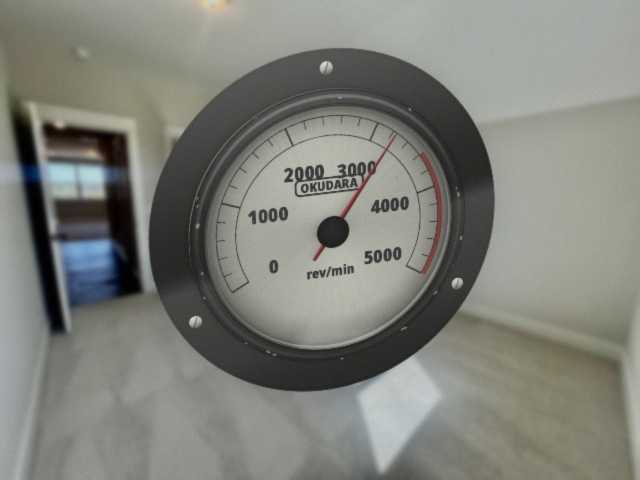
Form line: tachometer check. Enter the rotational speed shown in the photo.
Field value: 3200 rpm
